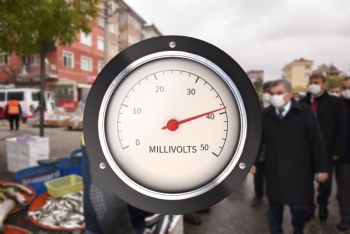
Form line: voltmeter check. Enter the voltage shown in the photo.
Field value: 39 mV
